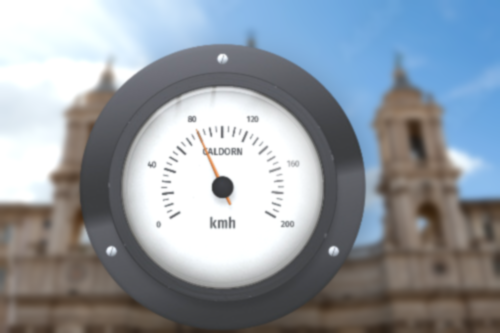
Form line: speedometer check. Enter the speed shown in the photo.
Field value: 80 km/h
